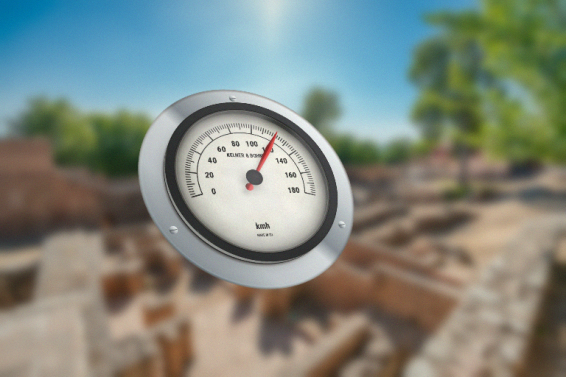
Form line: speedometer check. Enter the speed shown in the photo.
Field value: 120 km/h
